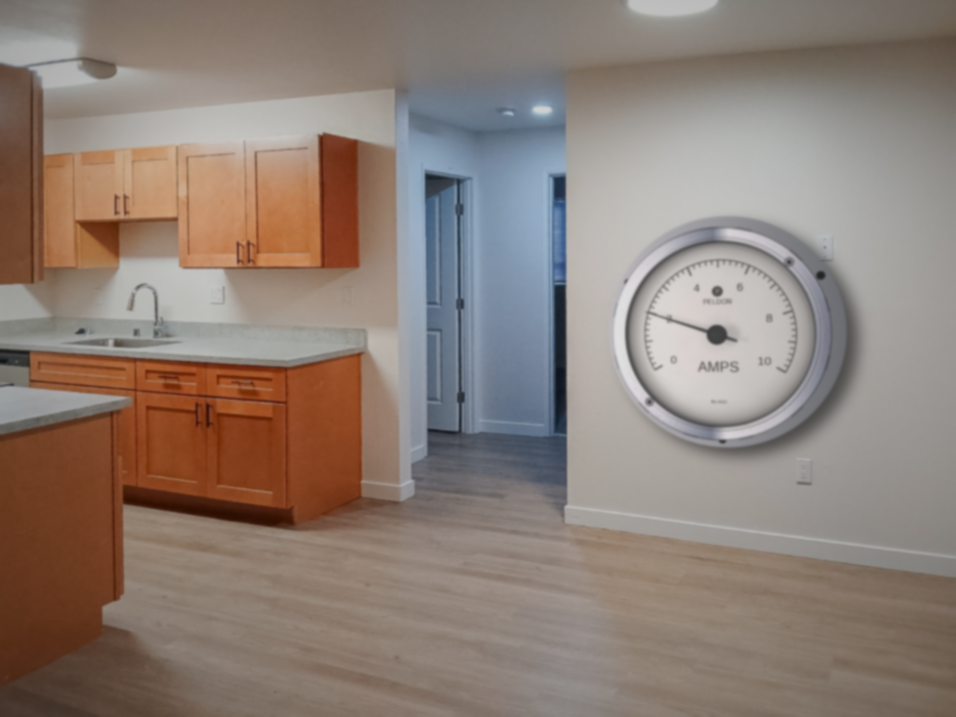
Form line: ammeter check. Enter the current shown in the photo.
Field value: 2 A
